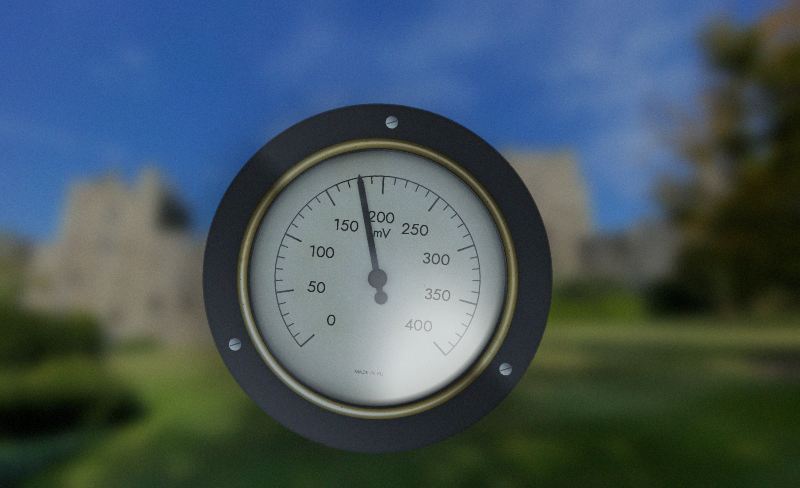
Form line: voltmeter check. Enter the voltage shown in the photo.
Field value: 180 mV
